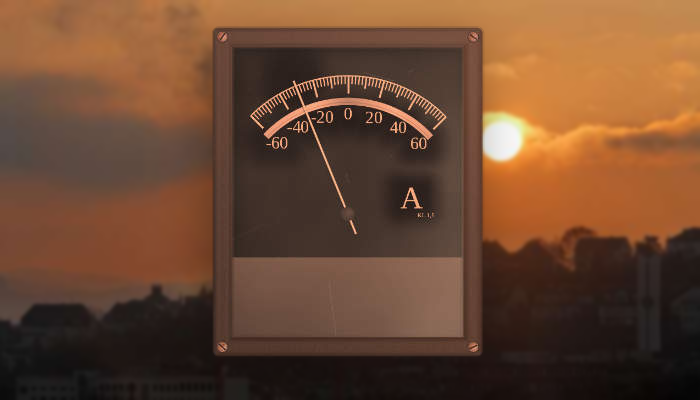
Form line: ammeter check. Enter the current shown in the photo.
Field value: -30 A
